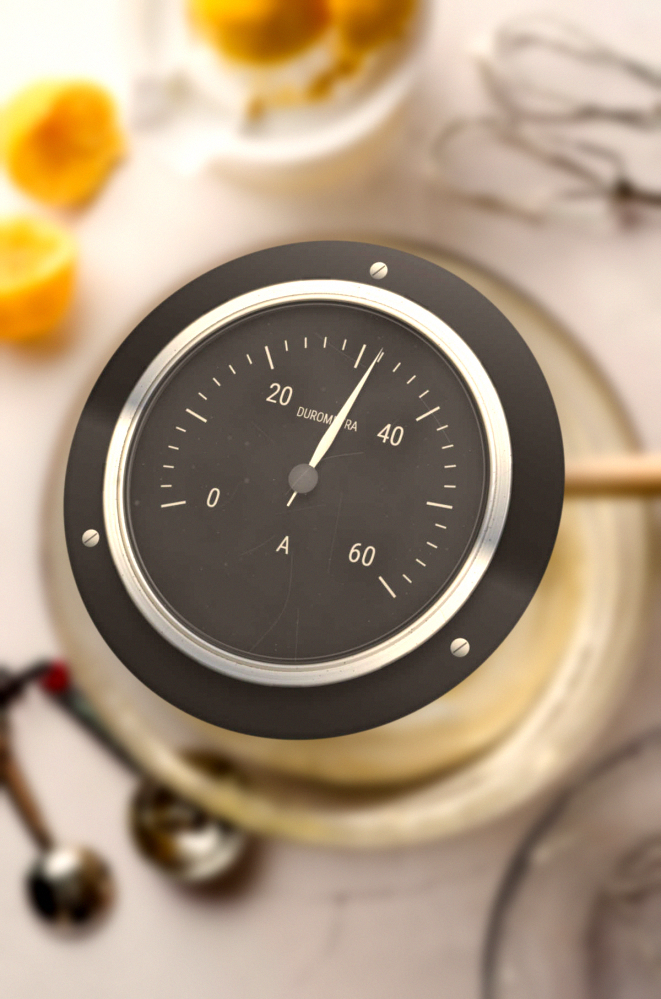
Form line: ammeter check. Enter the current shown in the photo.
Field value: 32 A
